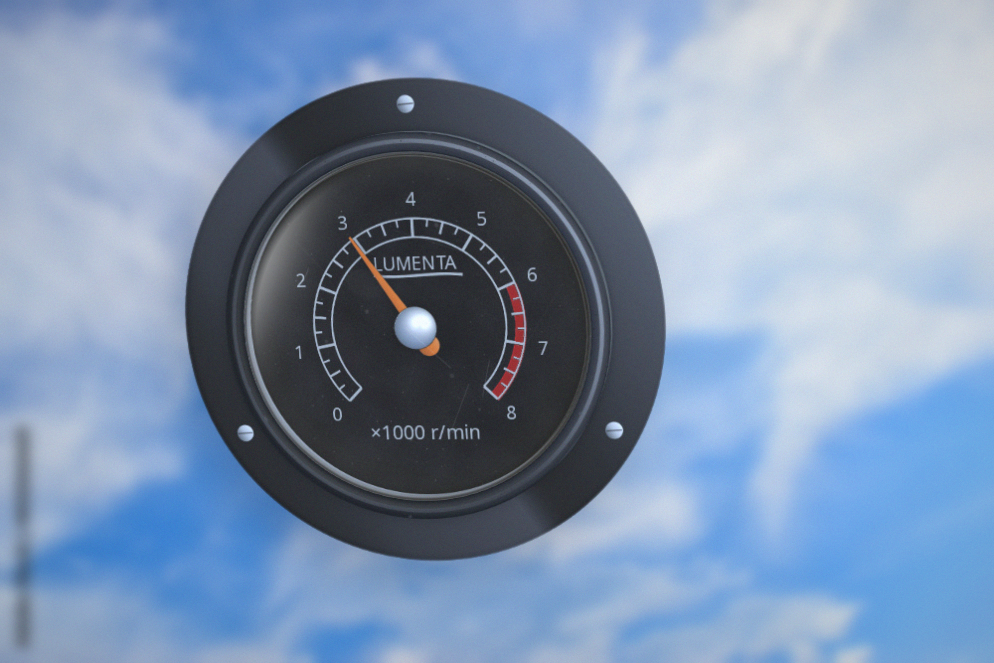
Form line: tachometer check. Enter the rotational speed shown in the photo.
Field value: 3000 rpm
